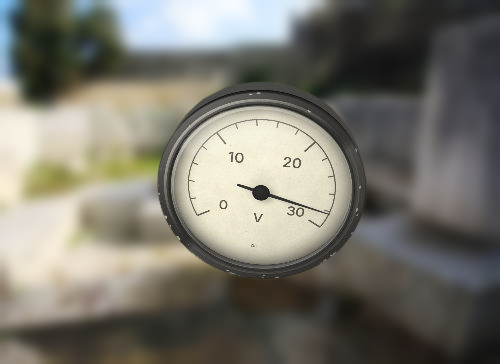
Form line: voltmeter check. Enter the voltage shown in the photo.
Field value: 28 V
